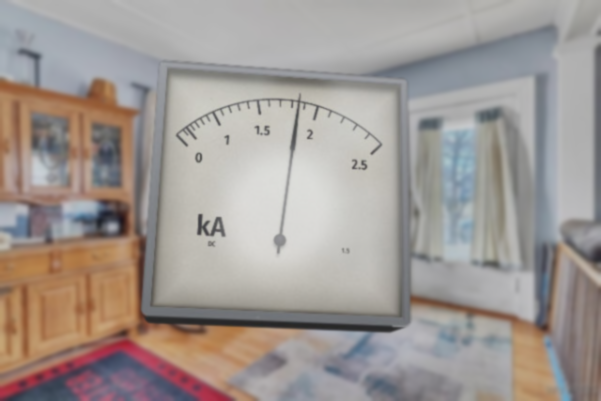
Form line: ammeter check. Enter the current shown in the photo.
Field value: 1.85 kA
